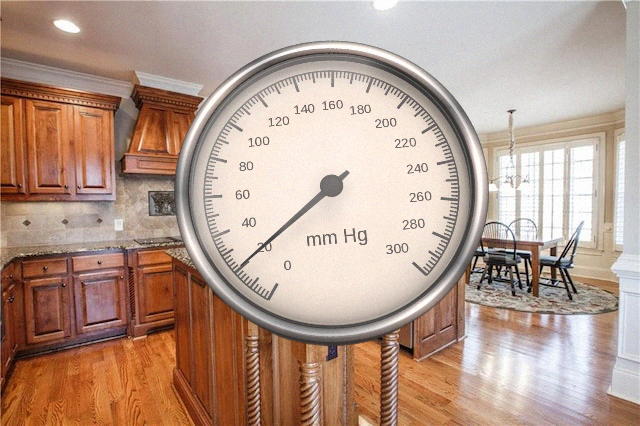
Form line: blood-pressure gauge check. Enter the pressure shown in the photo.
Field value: 20 mmHg
